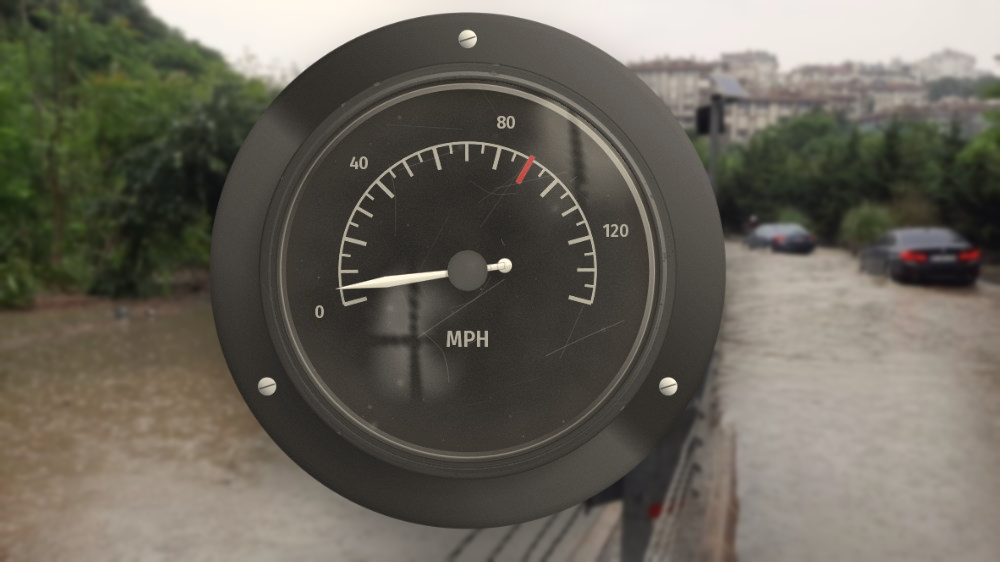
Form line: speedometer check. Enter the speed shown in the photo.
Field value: 5 mph
